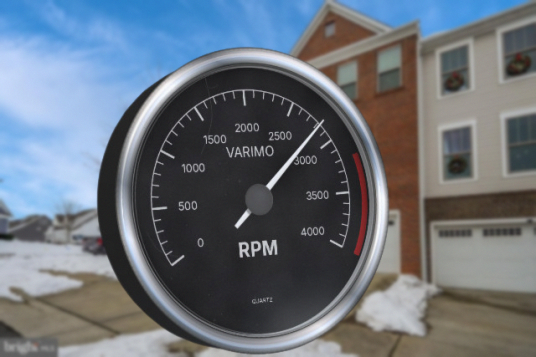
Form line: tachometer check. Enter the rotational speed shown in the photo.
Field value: 2800 rpm
